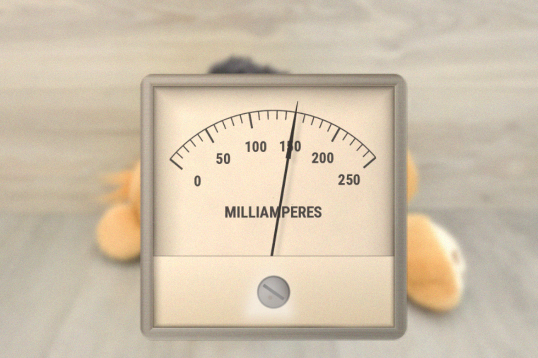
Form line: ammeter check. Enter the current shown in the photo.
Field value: 150 mA
